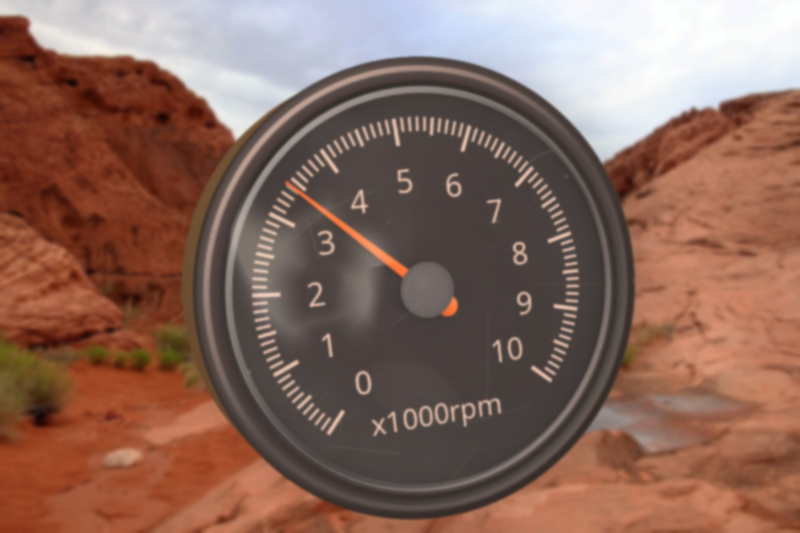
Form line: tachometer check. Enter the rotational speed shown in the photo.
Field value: 3400 rpm
